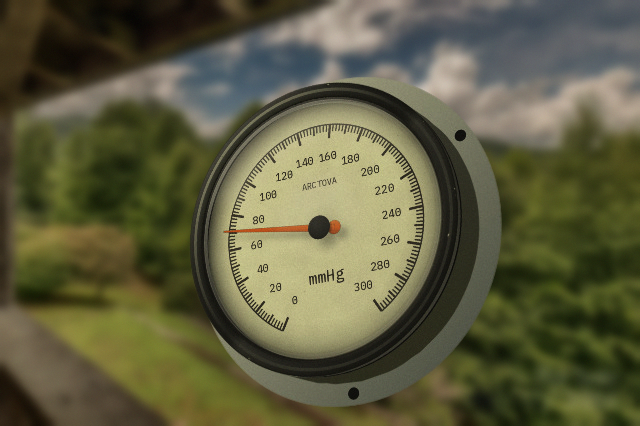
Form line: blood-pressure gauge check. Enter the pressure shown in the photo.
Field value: 70 mmHg
